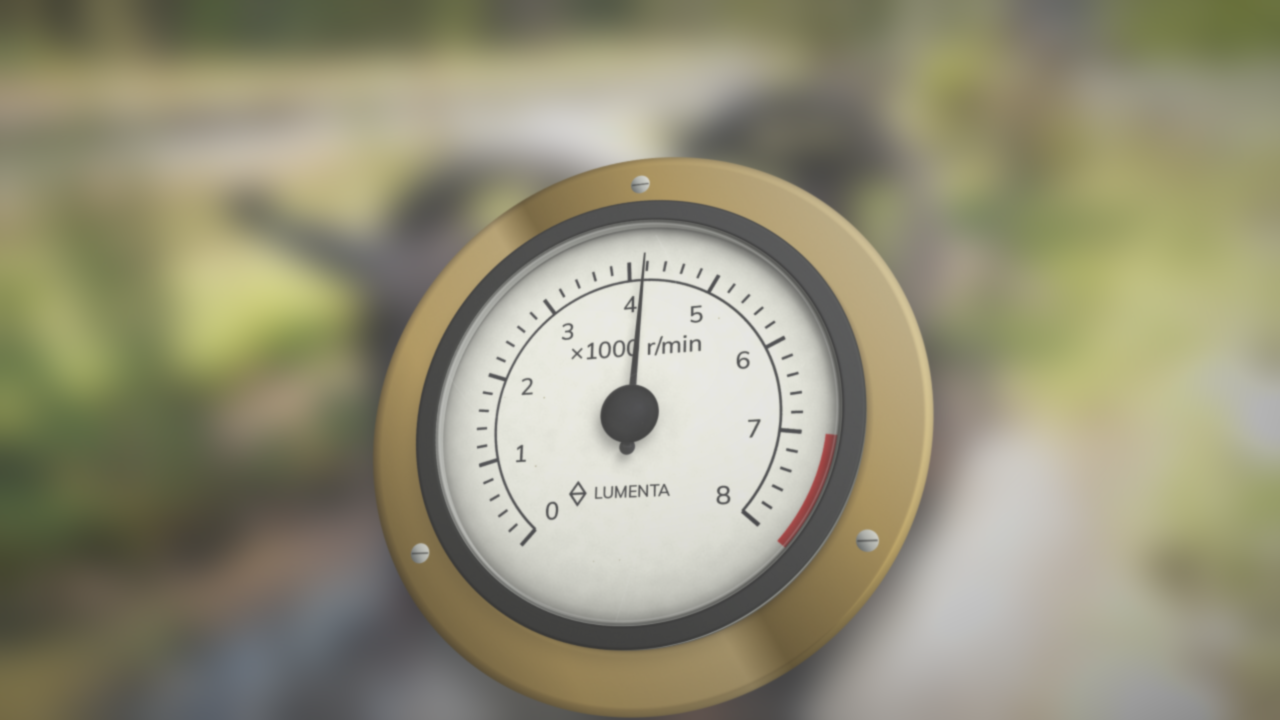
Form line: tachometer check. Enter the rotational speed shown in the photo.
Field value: 4200 rpm
